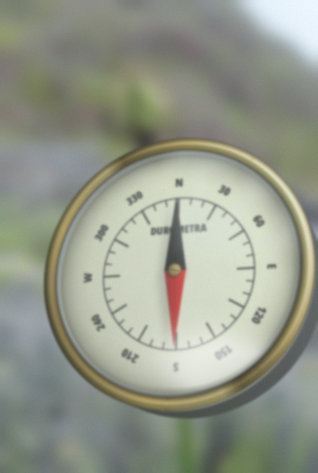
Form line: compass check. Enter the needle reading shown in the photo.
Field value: 180 °
